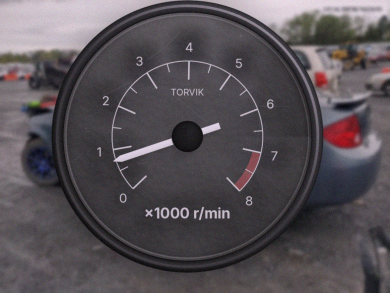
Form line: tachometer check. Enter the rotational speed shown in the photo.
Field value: 750 rpm
